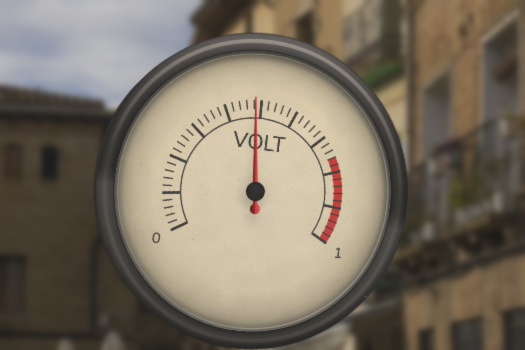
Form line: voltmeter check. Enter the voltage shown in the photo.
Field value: 0.48 V
